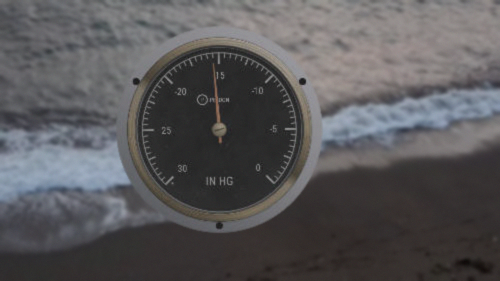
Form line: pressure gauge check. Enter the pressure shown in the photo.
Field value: -15.5 inHg
